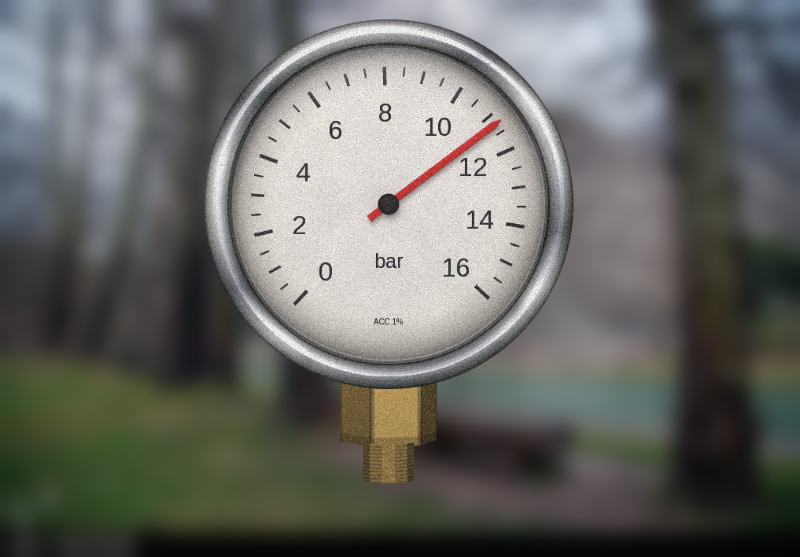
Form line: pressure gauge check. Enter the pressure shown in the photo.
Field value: 11.25 bar
